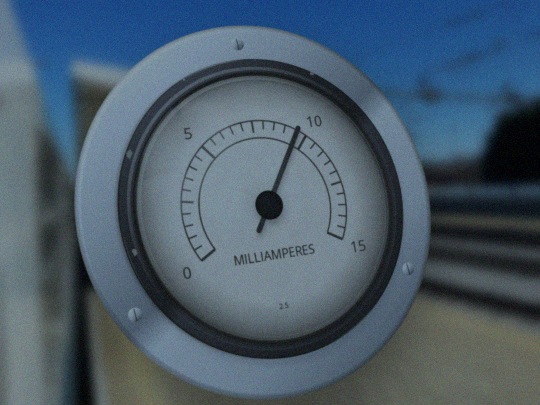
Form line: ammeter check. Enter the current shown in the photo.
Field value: 9.5 mA
